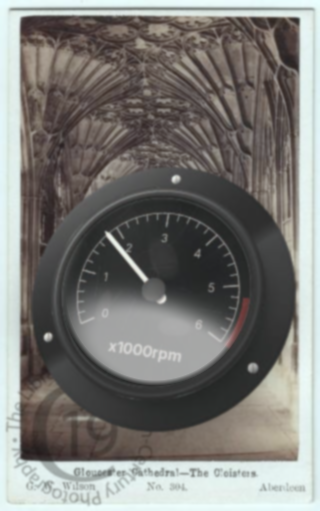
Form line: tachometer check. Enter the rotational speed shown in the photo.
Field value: 1800 rpm
